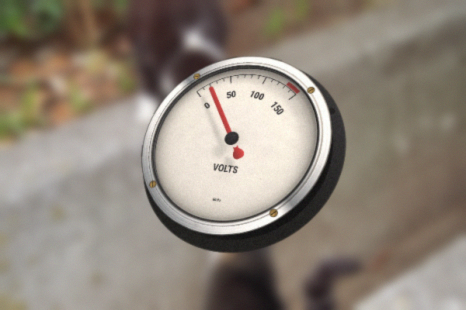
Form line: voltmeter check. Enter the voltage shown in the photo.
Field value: 20 V
